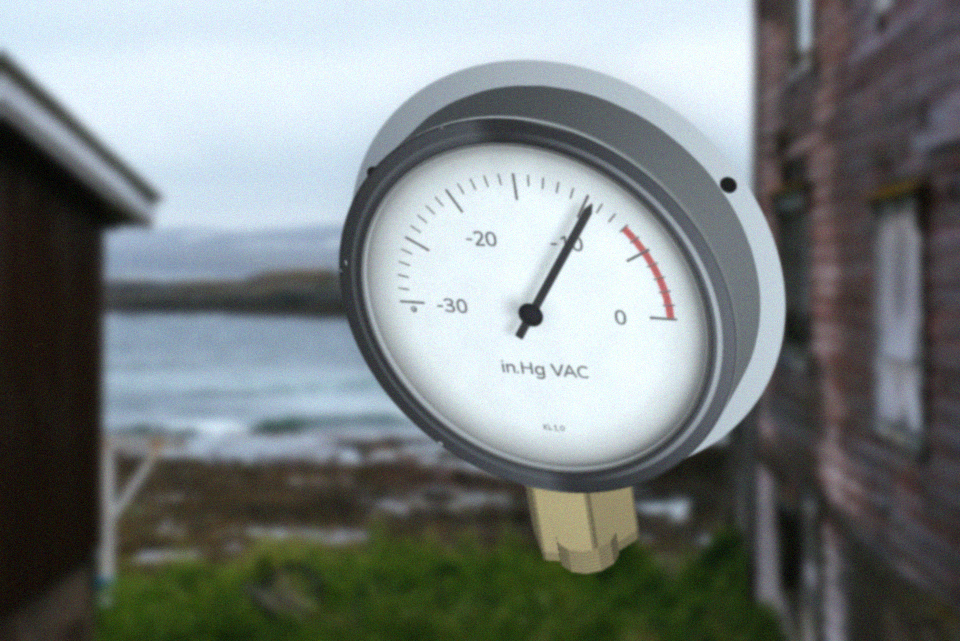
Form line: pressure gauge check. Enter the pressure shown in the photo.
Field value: -9.5 inHg
